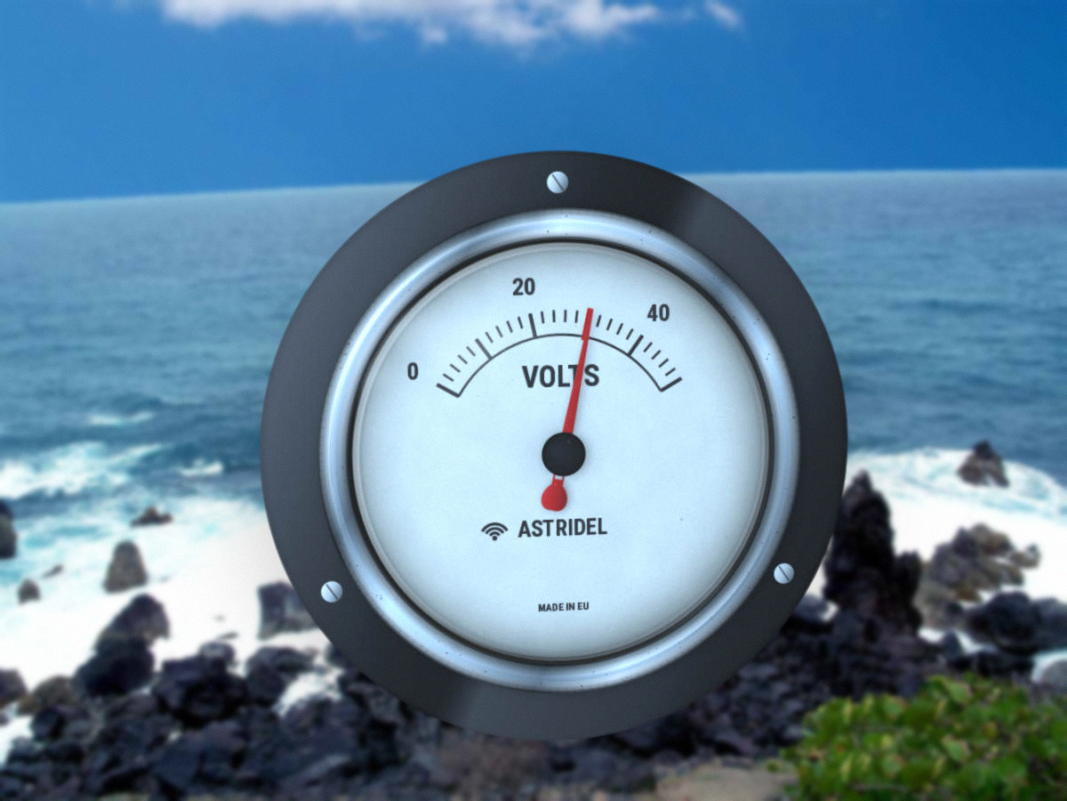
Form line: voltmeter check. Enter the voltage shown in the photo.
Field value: 30 V
